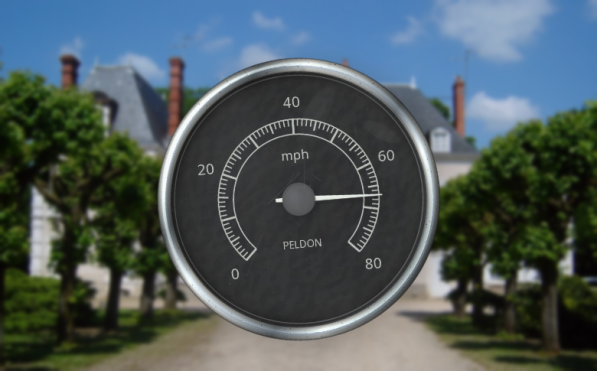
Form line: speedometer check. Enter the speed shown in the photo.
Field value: 67 mph
